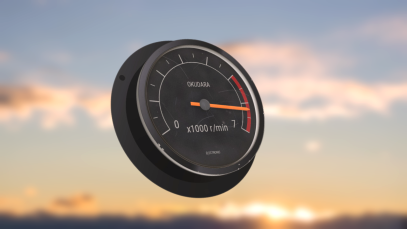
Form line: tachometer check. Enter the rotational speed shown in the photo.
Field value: 6250 rpm
